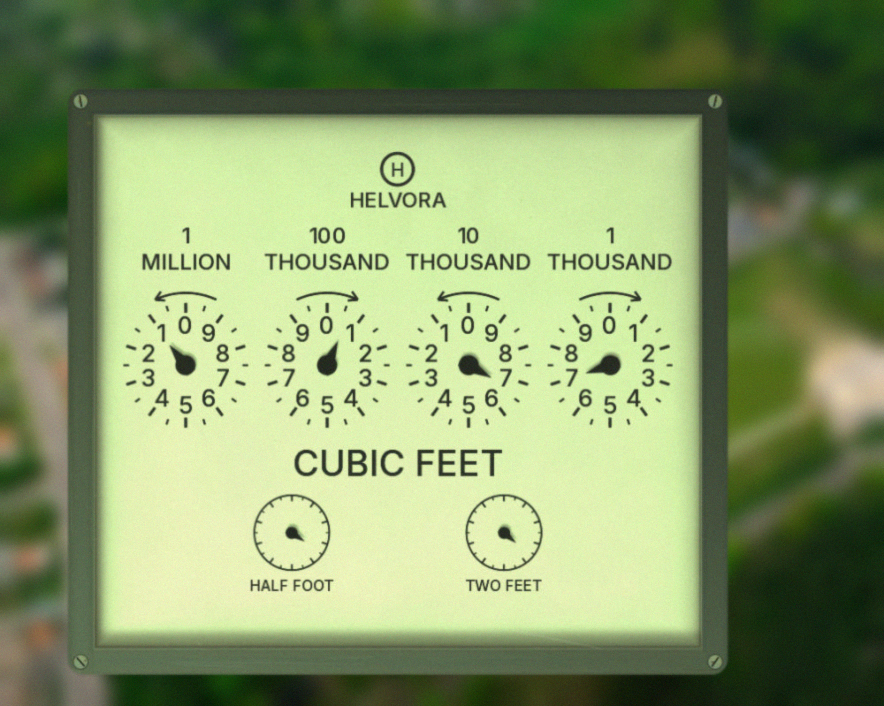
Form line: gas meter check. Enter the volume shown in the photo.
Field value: 106700 ft³
